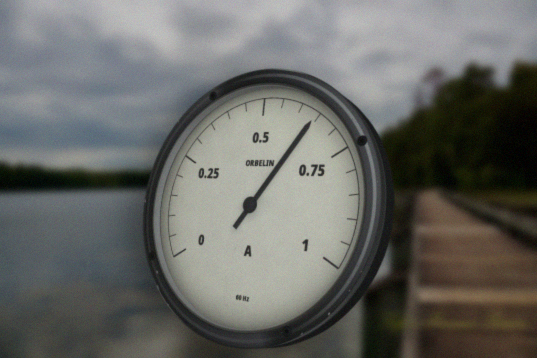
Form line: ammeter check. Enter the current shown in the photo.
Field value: 0.65 A
